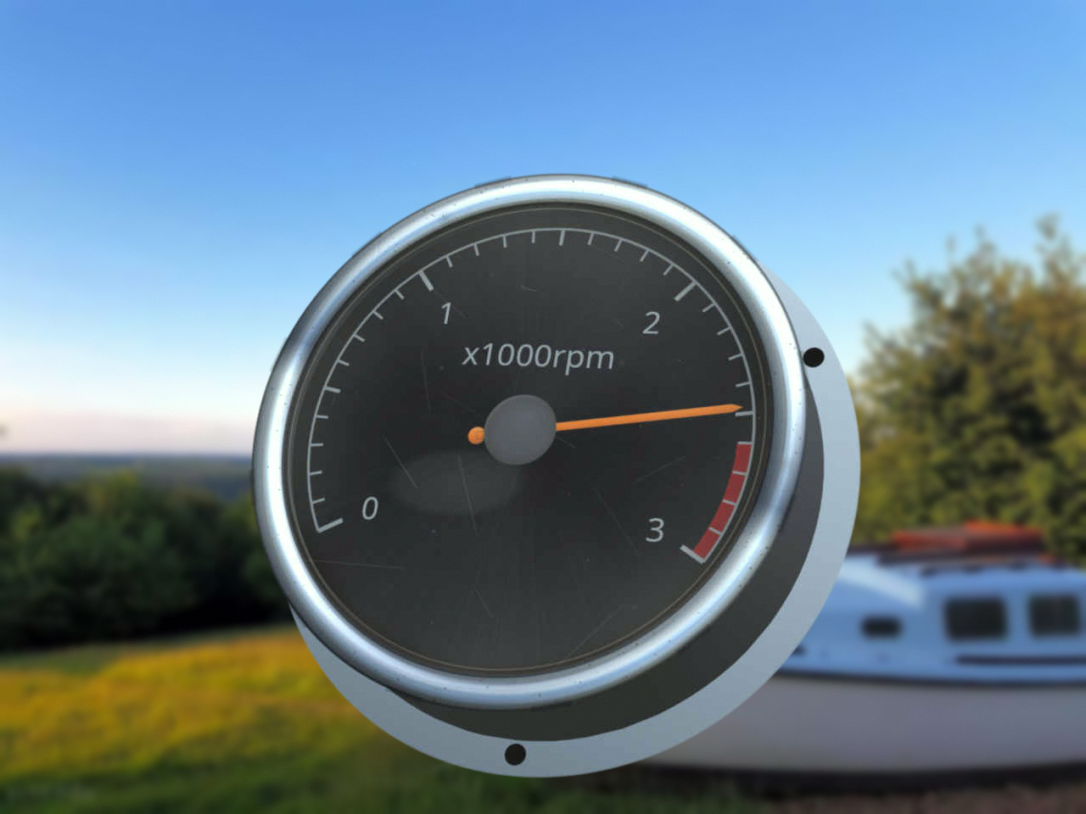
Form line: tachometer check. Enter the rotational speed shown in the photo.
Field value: 2500 rpm
